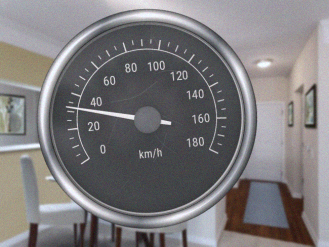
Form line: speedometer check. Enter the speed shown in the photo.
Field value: 32.5 km/h
